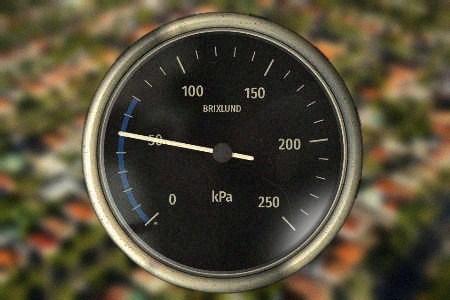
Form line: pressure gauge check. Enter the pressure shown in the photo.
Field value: 50 kPa
